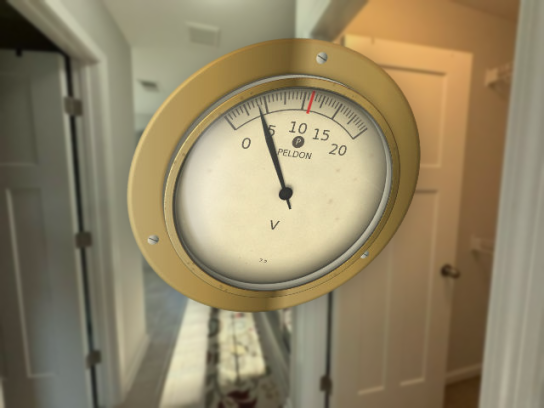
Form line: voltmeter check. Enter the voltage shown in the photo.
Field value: 4 V
